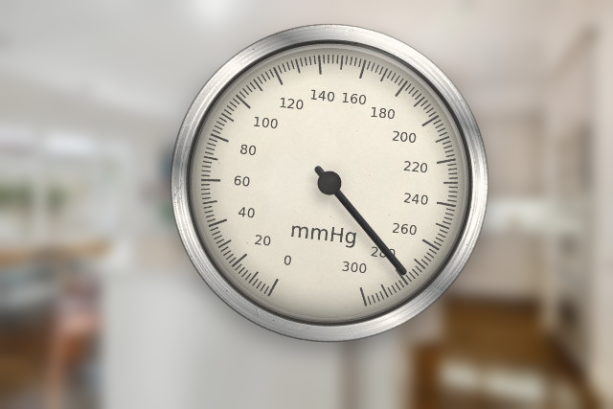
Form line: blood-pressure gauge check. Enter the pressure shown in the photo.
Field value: 278 mmHg
